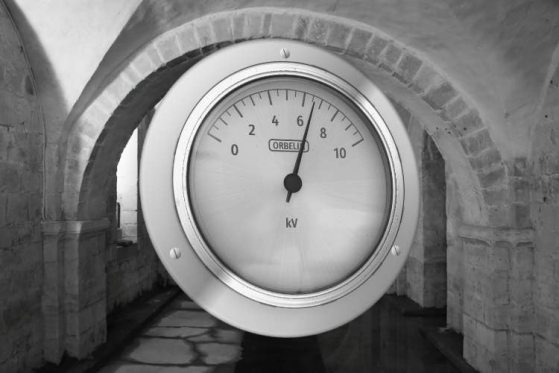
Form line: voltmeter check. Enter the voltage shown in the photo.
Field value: 6.5 kV
